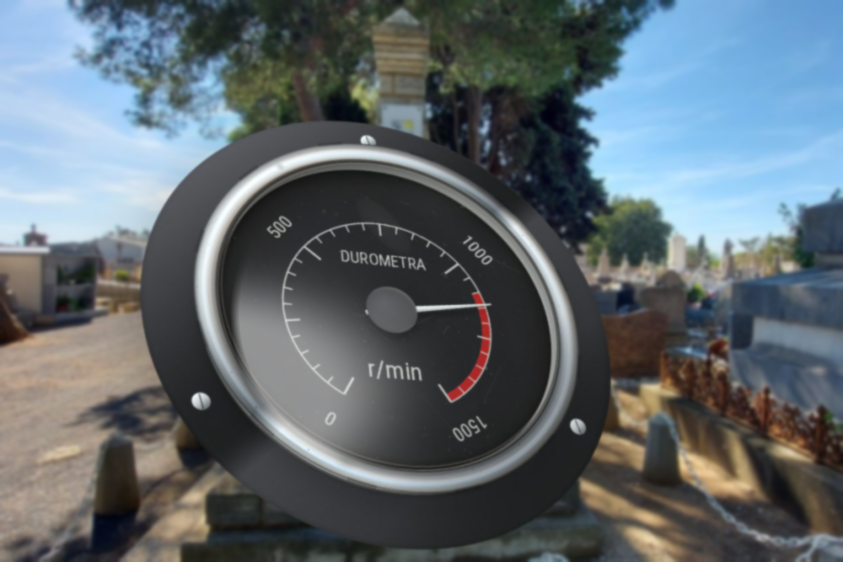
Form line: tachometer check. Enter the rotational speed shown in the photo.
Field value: 1150 rpm
